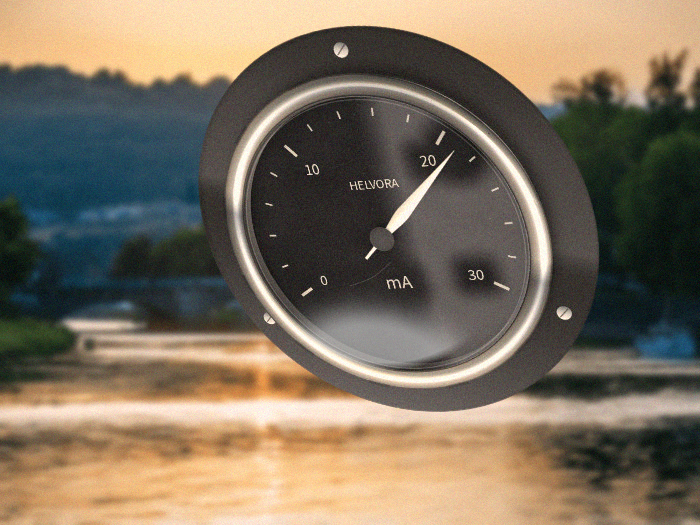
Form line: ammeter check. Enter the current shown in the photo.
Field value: 21 mA
